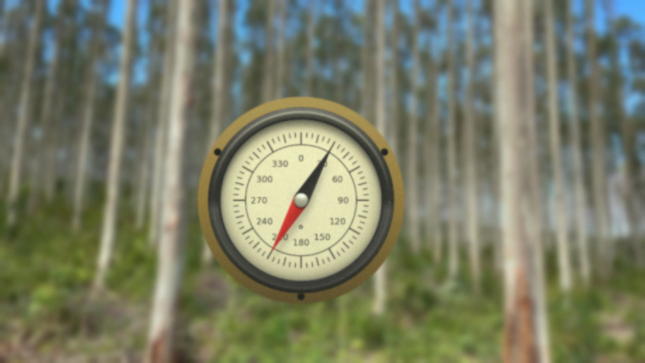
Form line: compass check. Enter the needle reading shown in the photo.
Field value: 210 °
